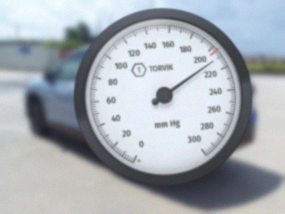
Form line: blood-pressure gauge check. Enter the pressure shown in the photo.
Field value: 210 mmHg
